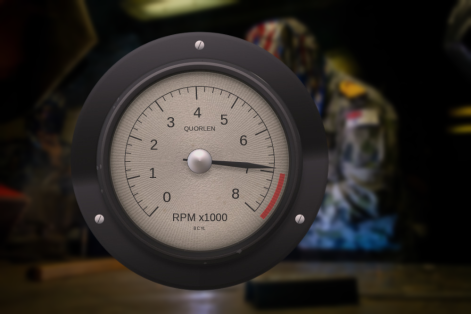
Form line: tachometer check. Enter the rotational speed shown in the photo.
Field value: 6900 rpm
